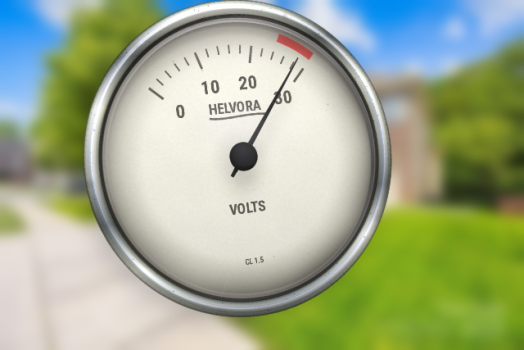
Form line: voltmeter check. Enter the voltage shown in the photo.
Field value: 28 V
